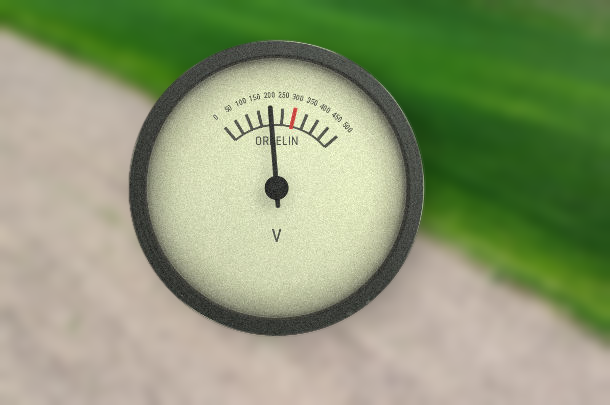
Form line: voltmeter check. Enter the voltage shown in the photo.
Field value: 200 V
